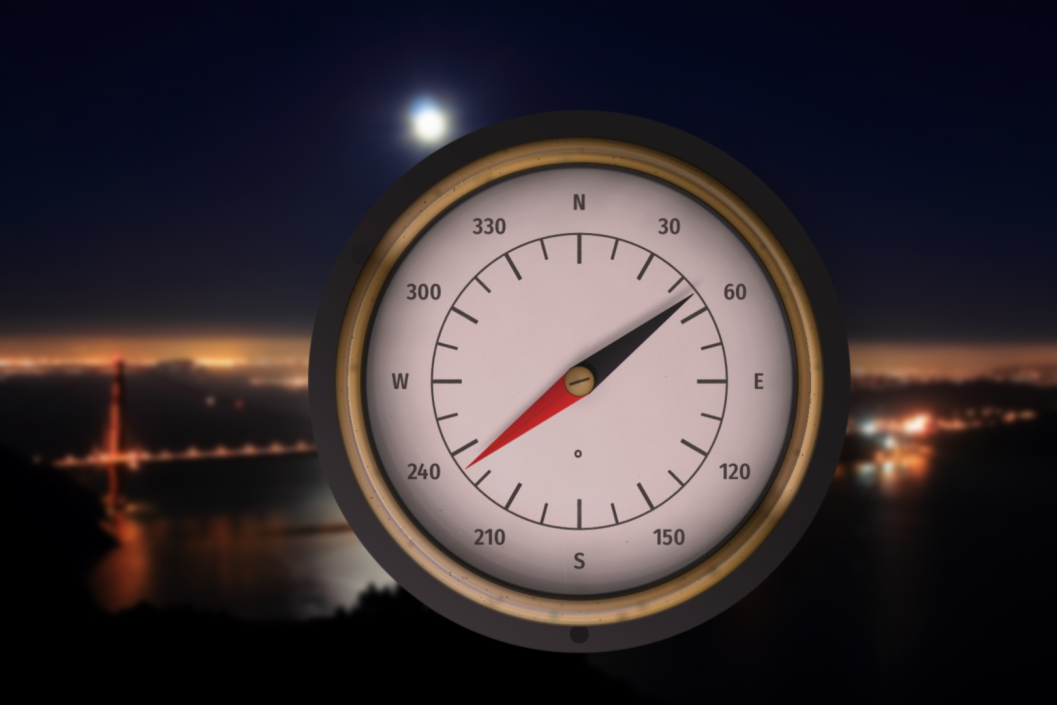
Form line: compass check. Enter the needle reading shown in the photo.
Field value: 232.5 °
